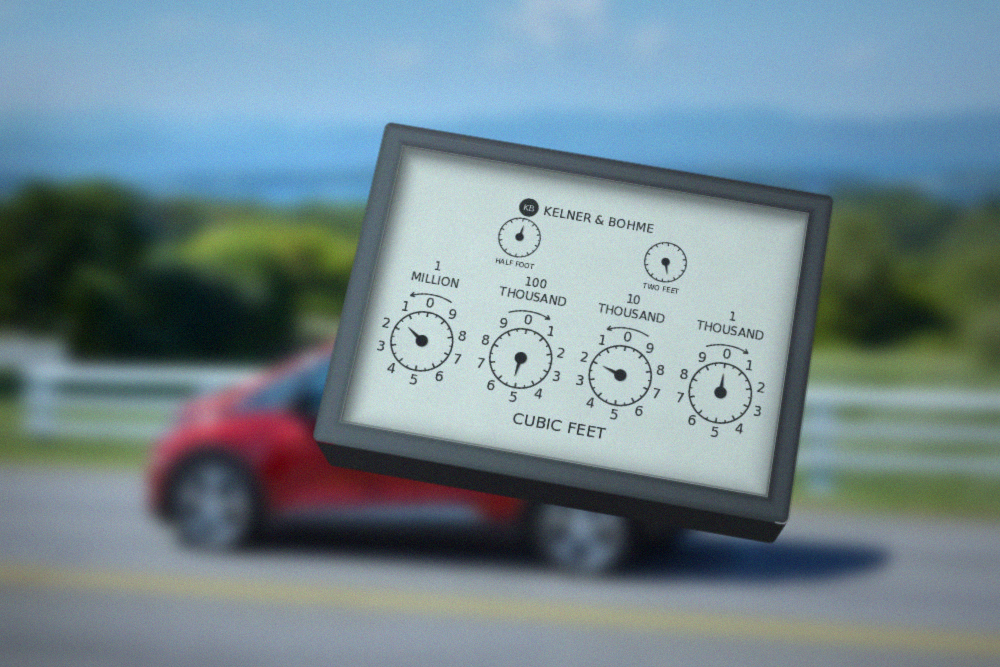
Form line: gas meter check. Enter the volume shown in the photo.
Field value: 152000 ft³
